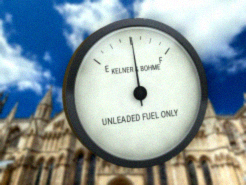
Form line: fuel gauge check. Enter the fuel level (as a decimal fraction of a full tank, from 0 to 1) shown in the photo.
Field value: 0.5
